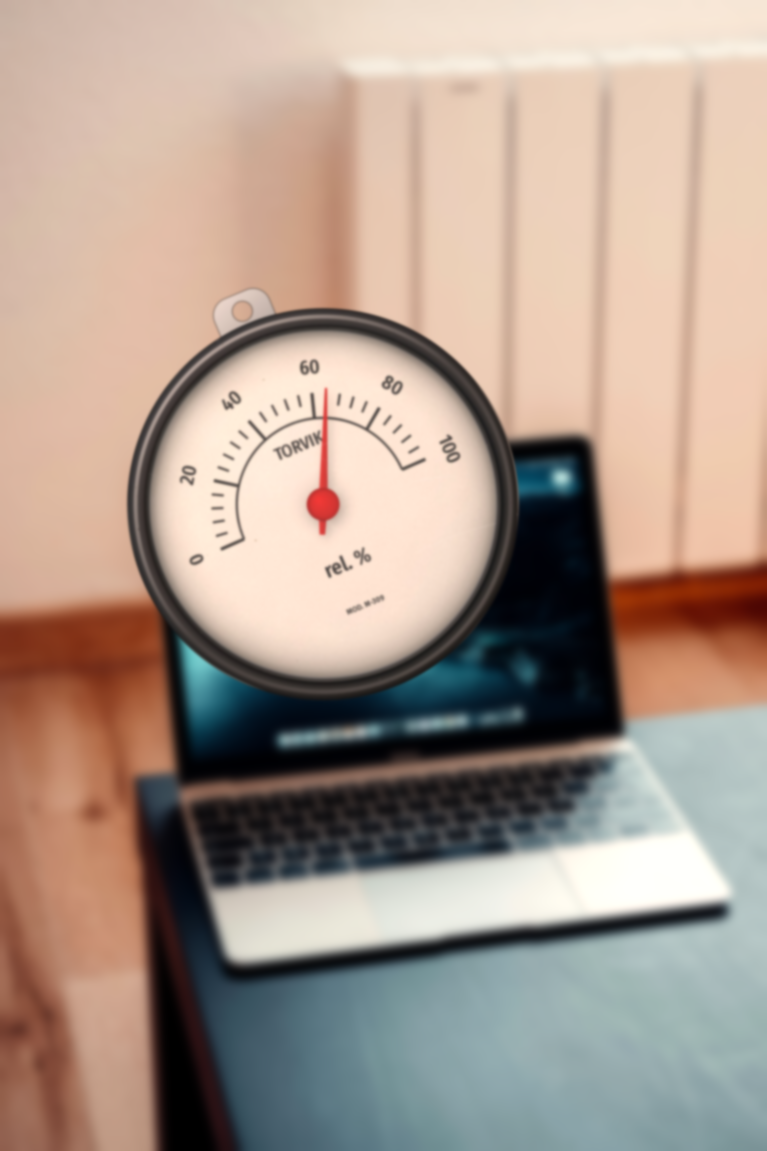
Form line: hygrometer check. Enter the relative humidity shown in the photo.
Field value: 64 %
